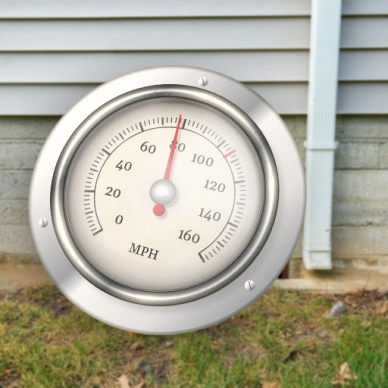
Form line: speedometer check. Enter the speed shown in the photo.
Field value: 78 mph
